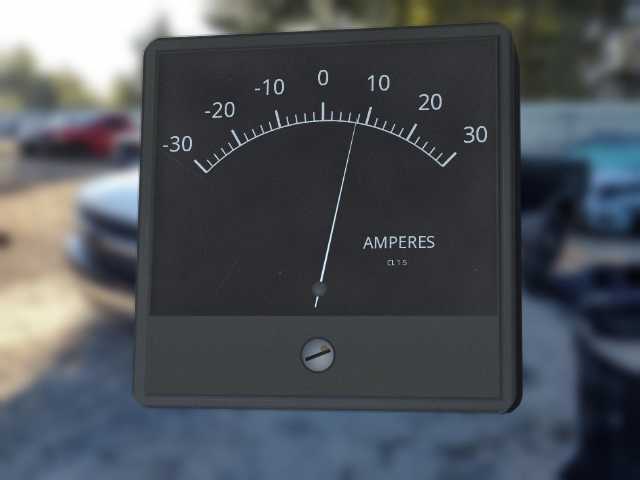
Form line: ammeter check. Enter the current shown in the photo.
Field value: 8 A
